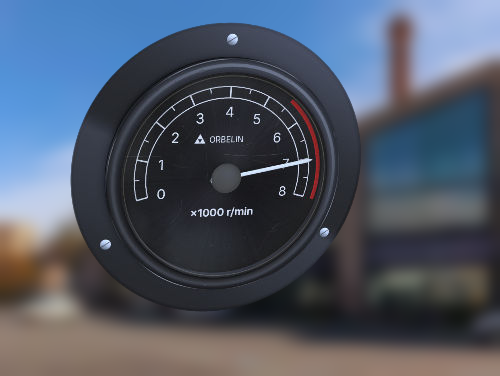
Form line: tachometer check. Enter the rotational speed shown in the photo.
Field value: 7000 rpm
